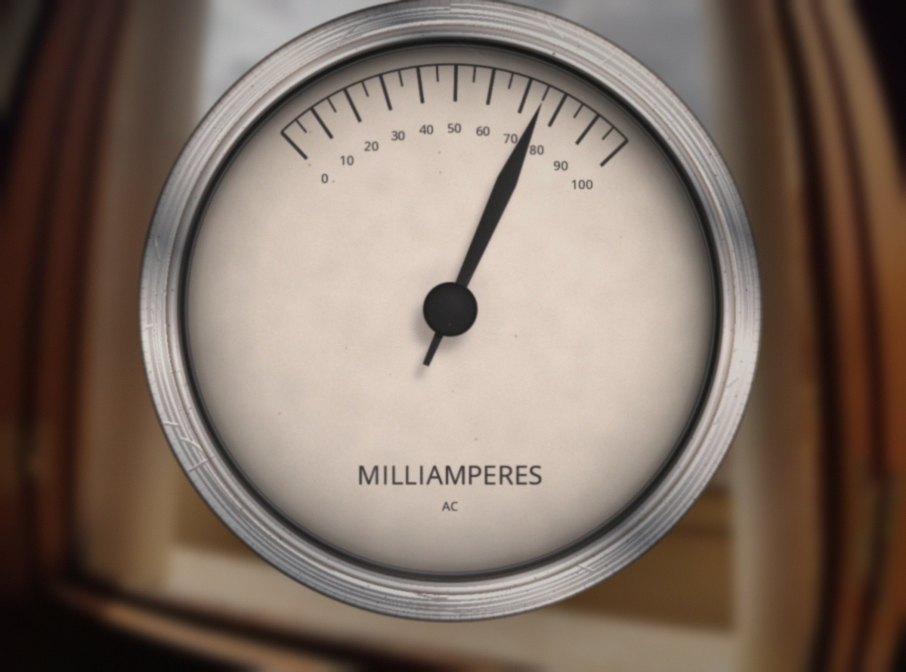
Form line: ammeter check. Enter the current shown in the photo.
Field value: 75 mA
